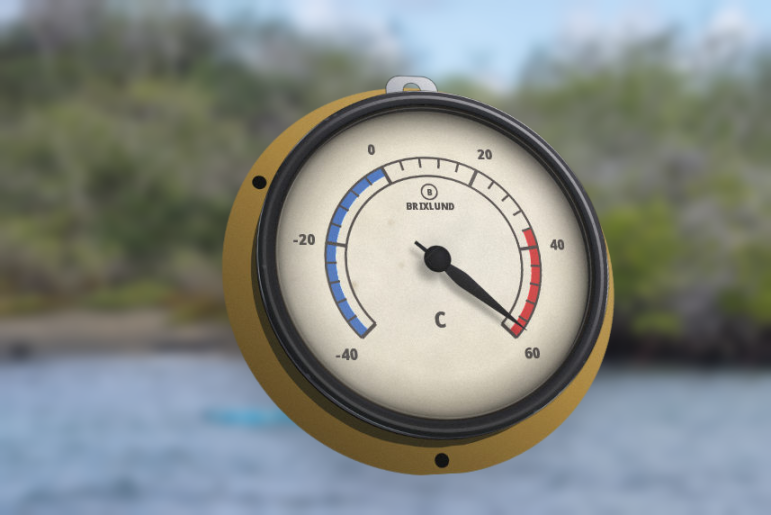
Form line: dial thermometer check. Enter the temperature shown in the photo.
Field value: 58 °C
